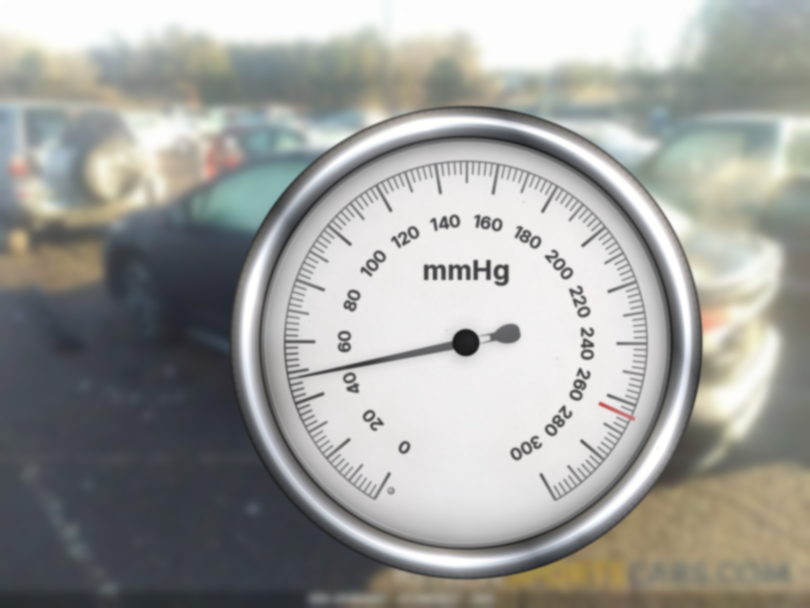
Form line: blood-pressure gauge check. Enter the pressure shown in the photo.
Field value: 48 mmHg
